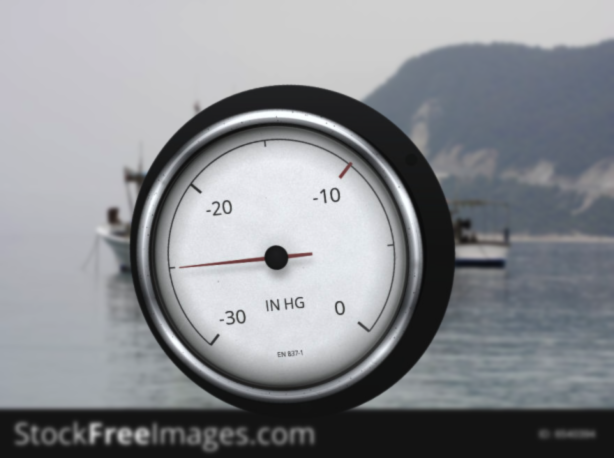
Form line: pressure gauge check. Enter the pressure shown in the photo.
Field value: -25 inHg
